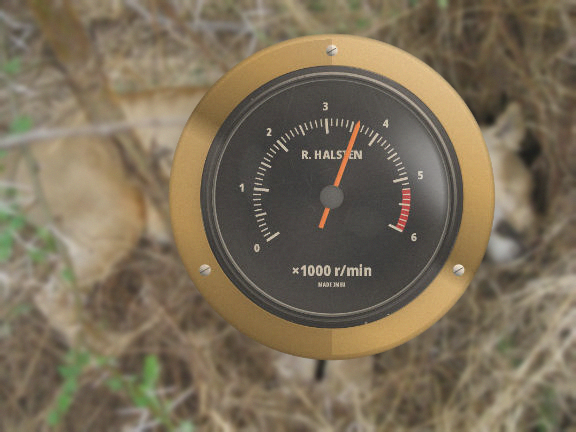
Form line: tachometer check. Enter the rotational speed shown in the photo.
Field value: 3600 rpm
